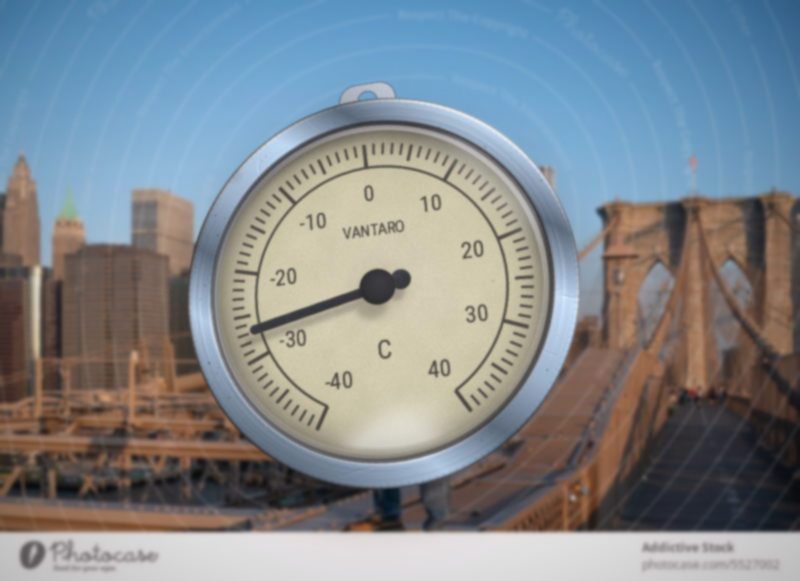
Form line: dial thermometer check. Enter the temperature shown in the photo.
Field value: -27 °C
